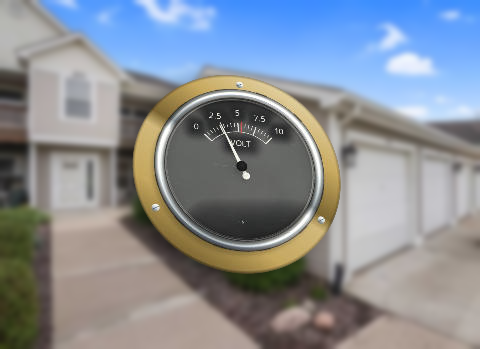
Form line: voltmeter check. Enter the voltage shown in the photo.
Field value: 2.5 V
